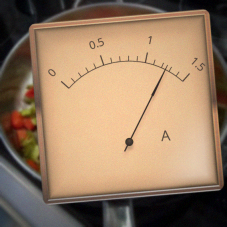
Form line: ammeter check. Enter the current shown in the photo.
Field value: 1.25 A
